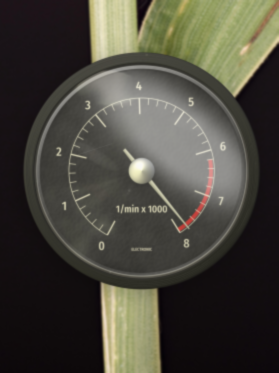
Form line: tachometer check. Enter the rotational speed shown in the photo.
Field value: 7800 rpm
